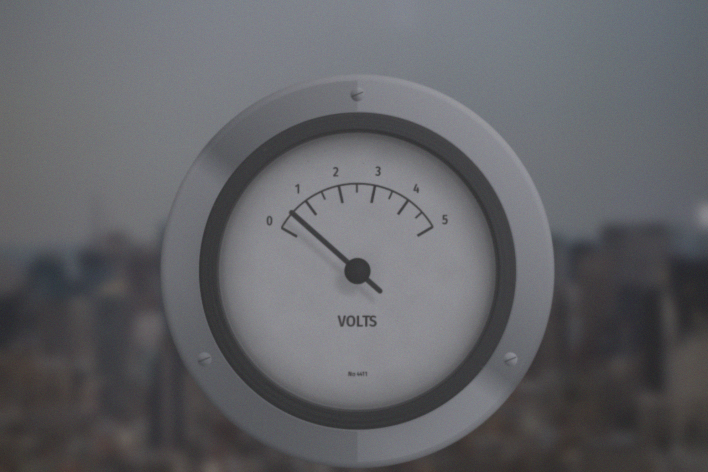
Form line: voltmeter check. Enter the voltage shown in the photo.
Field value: 0.5 V
